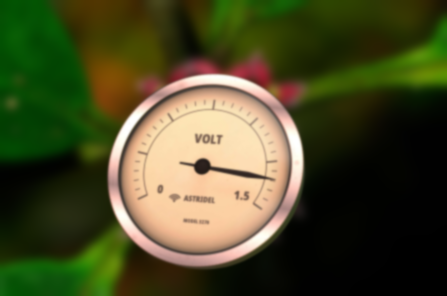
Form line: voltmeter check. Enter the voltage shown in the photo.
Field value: 1.35 V
